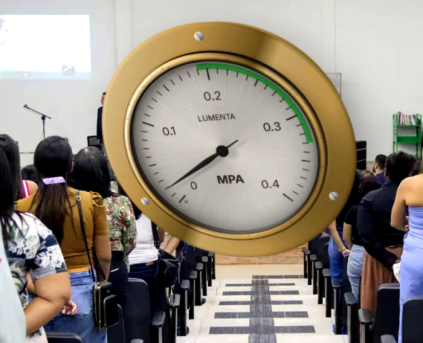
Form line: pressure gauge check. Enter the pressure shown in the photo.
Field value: 0.02 MPa
